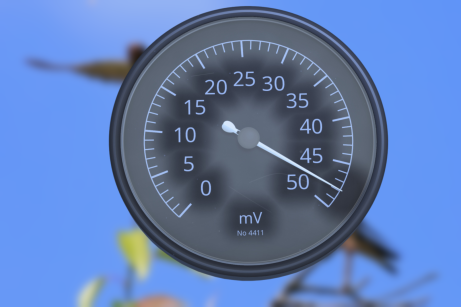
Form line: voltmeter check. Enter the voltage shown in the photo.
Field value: 48 mV
